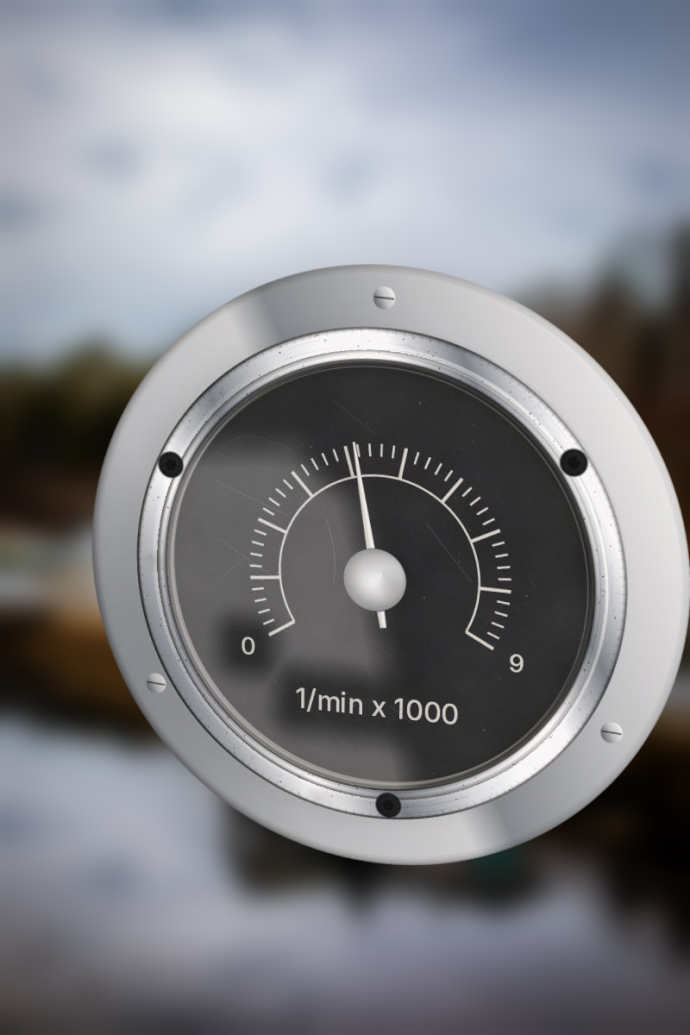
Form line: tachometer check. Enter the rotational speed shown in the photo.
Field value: 4200 rpm
